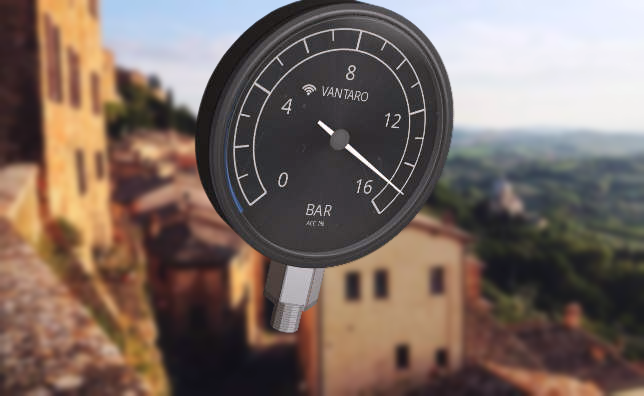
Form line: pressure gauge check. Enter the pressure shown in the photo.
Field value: 15 bar
